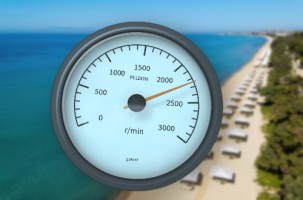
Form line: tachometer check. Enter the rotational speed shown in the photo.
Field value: 2250 rpm
